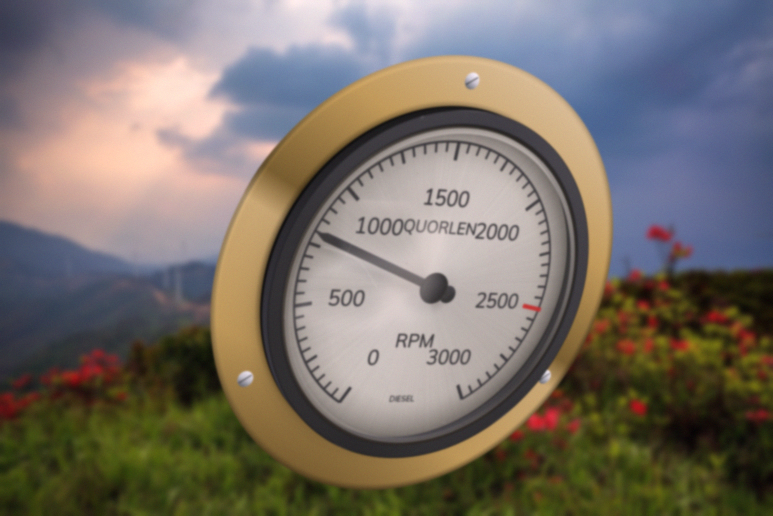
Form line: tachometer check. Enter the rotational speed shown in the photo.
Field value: 800 rpm
